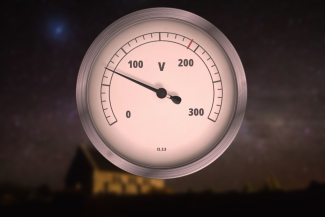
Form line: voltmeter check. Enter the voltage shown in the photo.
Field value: 70 V
